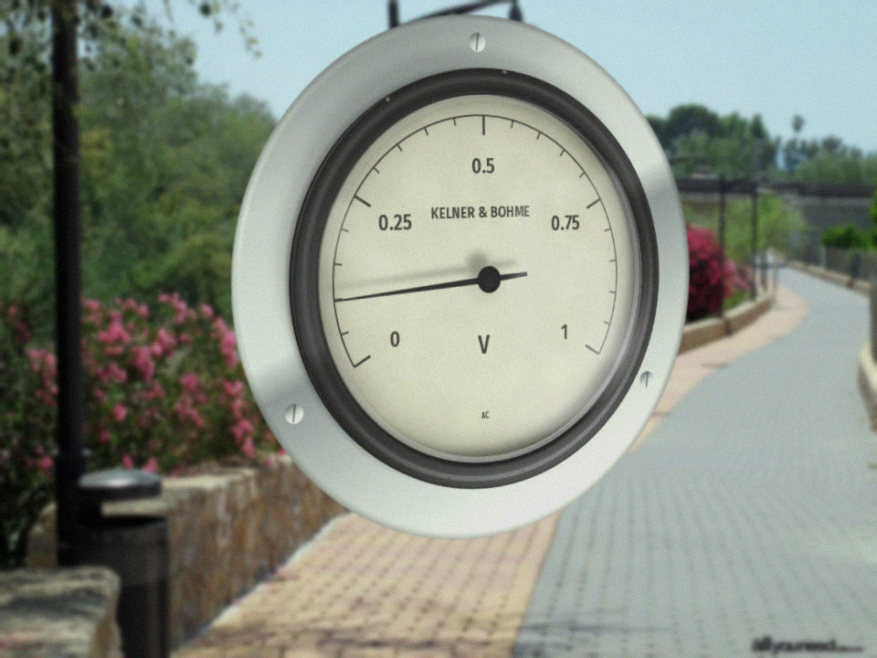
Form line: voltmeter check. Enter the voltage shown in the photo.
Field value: 0.1 V
